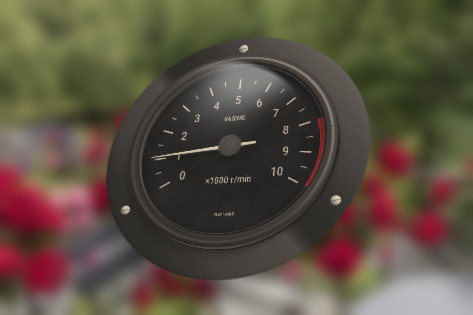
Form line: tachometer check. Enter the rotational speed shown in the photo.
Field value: 1000 rpm
